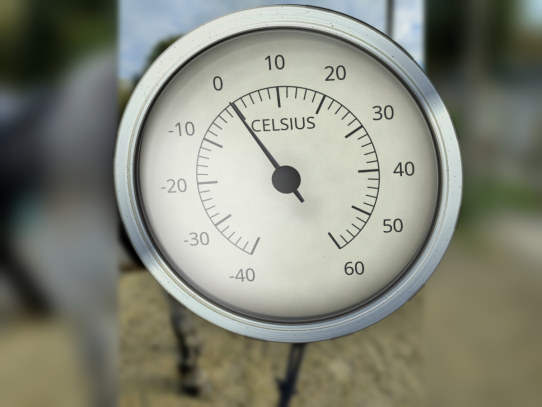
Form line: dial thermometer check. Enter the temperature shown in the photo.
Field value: 0 °C
